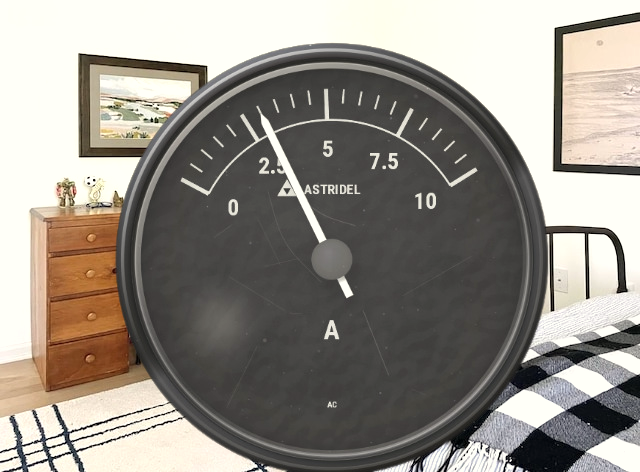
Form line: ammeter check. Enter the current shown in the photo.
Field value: 3 A
